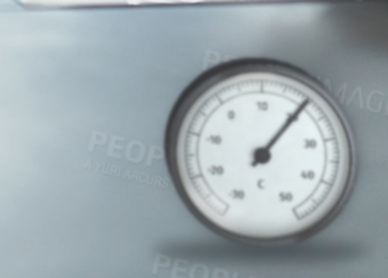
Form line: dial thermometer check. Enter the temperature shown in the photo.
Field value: 20 °C
